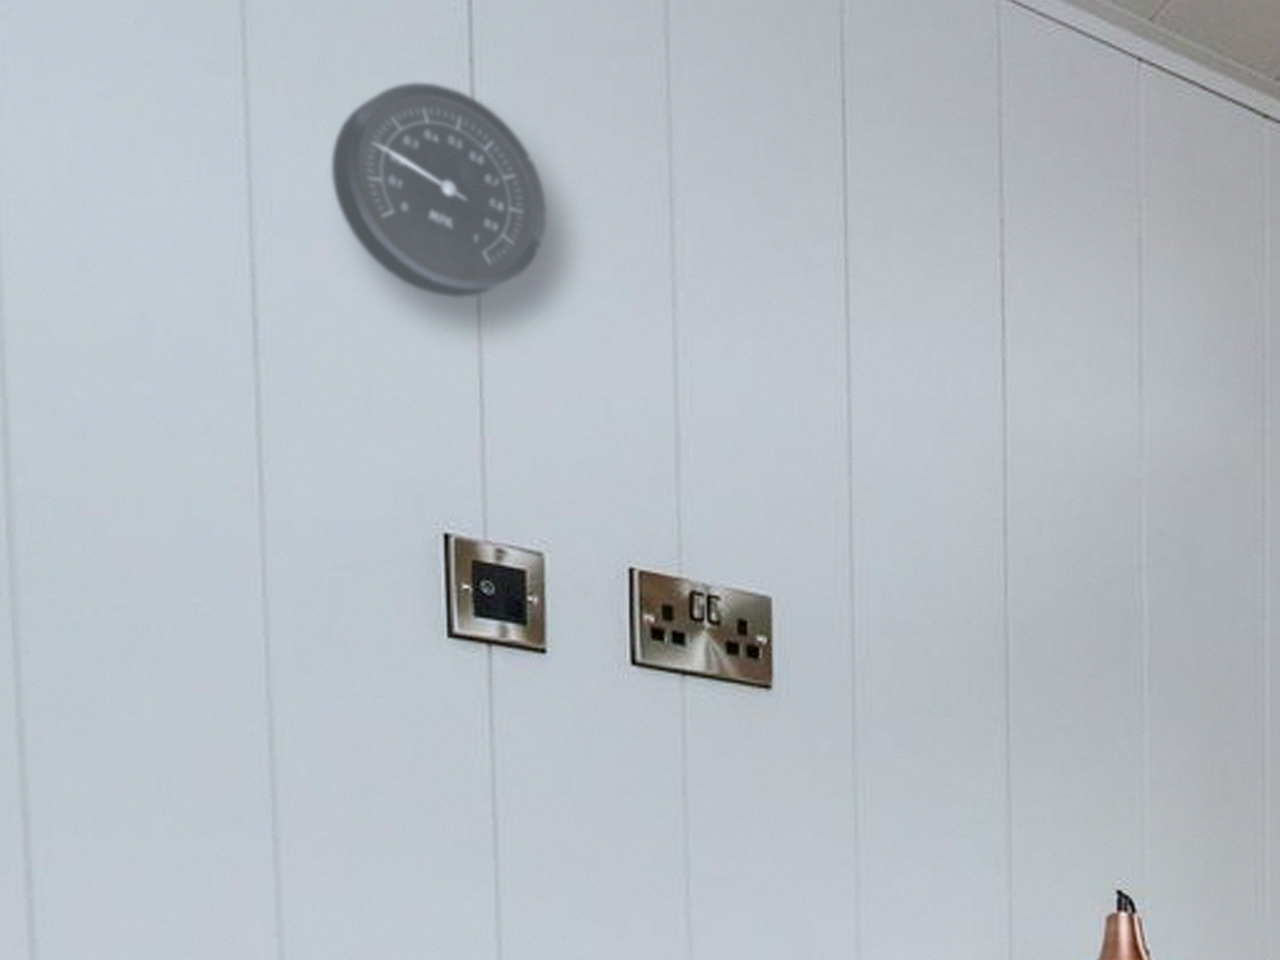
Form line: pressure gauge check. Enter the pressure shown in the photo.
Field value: 0.2 MPa
